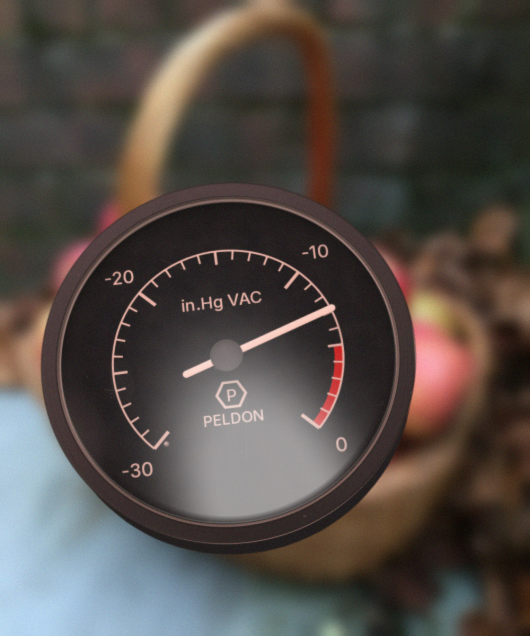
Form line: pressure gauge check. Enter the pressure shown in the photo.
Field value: -7 inHg
